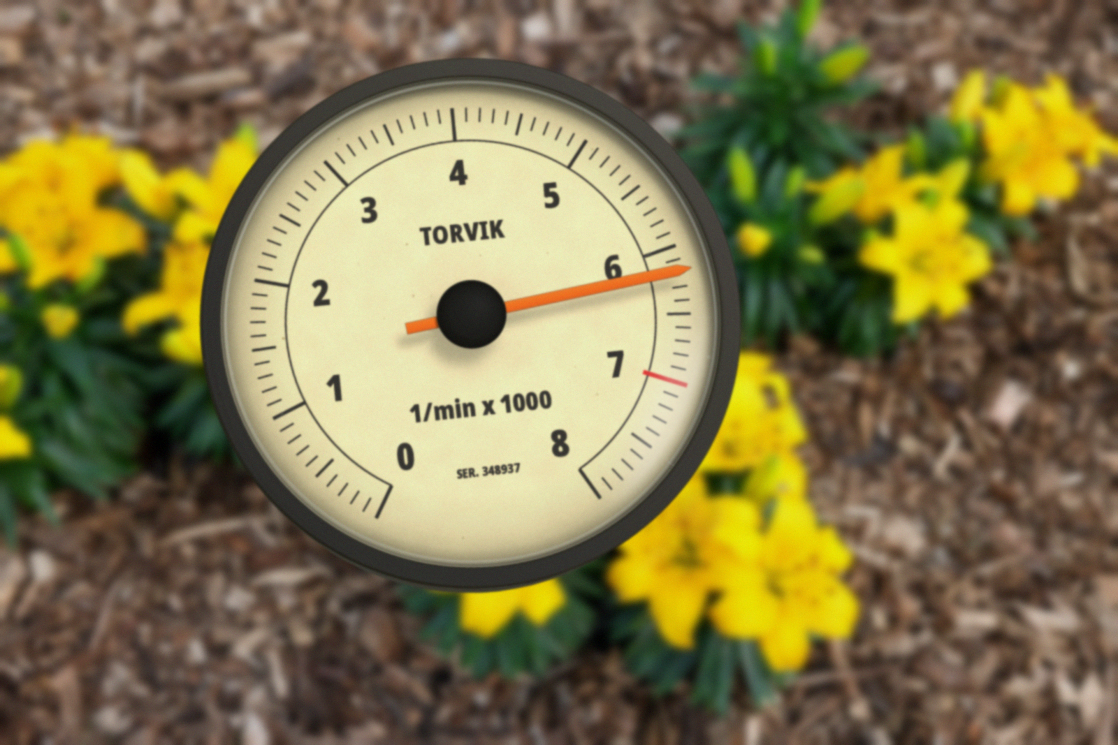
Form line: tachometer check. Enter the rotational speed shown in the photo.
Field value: 6200 rpm
